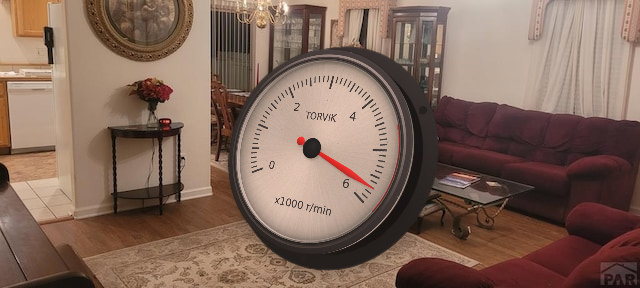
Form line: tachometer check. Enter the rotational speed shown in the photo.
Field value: 5700 rpm
